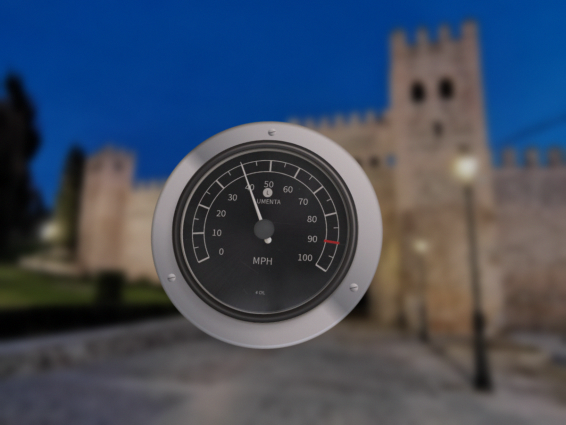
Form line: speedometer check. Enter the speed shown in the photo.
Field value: 40 mph
